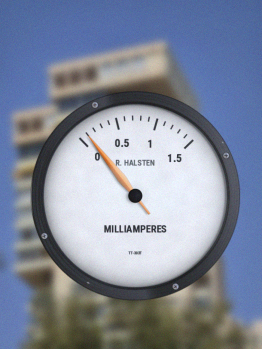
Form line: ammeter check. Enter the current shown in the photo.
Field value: 0.1 mA
